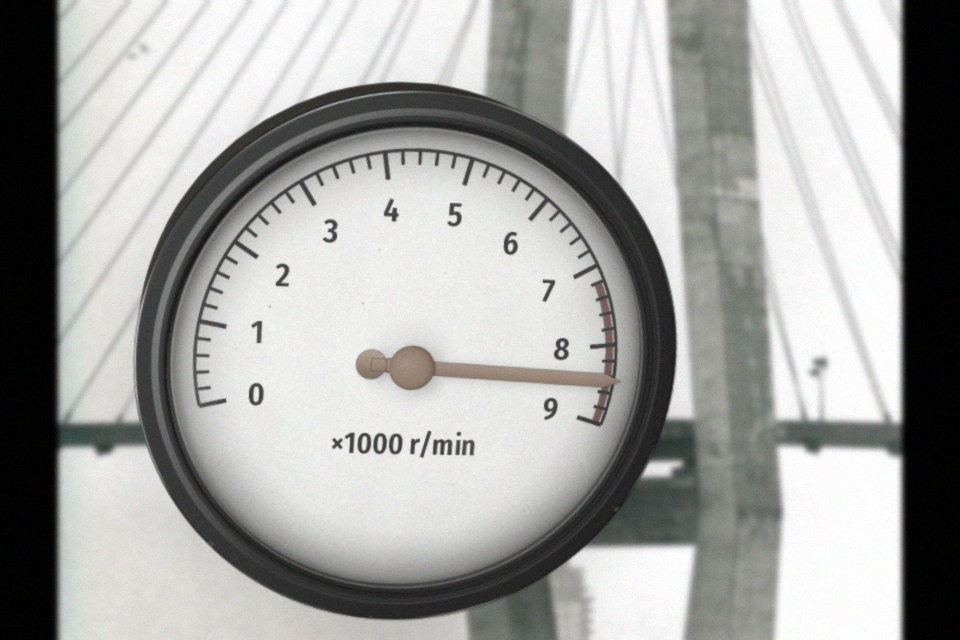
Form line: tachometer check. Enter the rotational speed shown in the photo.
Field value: 8400 rpm
